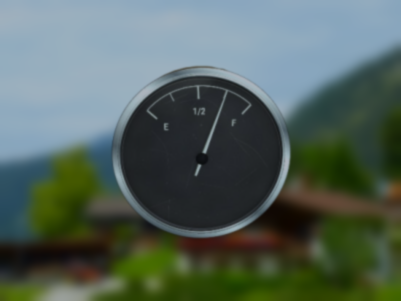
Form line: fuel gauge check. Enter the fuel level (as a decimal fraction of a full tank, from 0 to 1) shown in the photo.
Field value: 0.75
